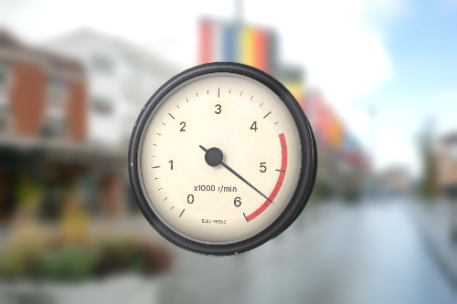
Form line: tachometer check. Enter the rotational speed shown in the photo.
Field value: 5500 rpm
